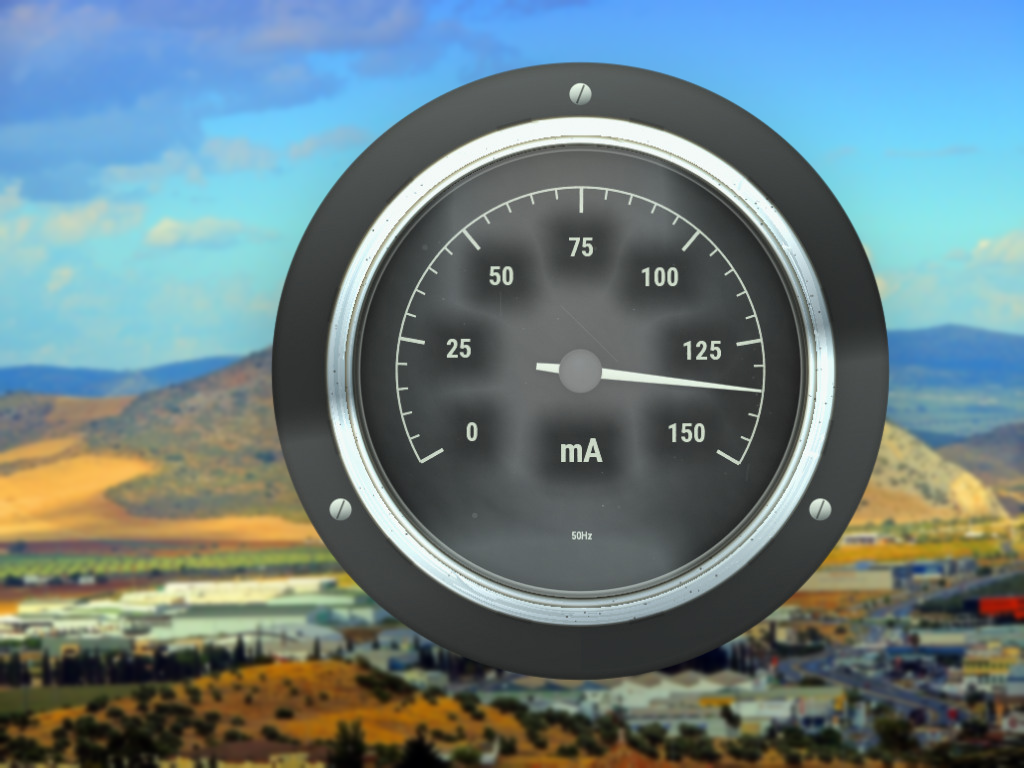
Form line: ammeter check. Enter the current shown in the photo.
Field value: 135 mA
